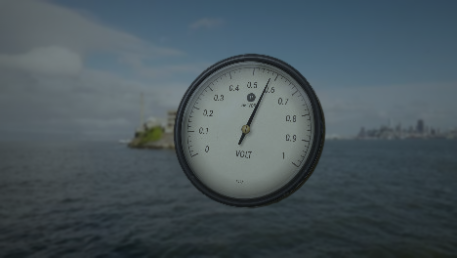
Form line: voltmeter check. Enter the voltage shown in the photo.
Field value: 0.58 V
